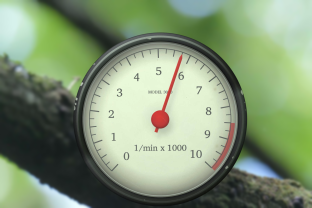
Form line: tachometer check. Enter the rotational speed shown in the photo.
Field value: 5750 rpm
